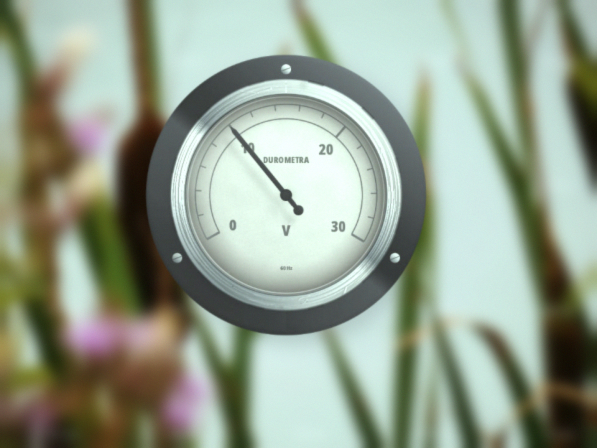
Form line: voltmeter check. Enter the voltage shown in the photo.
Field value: 10 V
